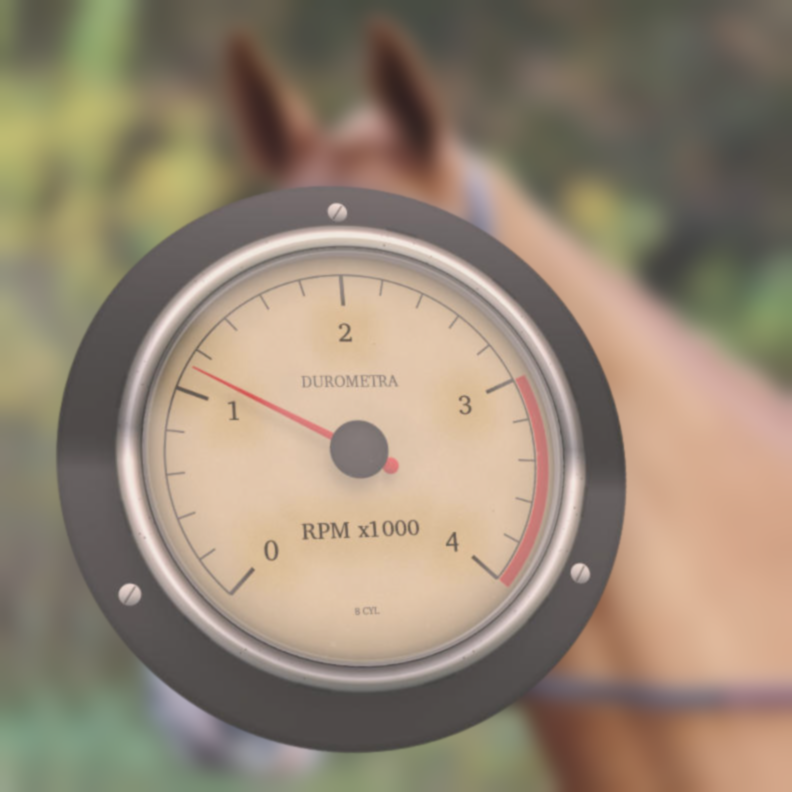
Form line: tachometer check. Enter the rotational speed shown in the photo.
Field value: 1100 rpm
